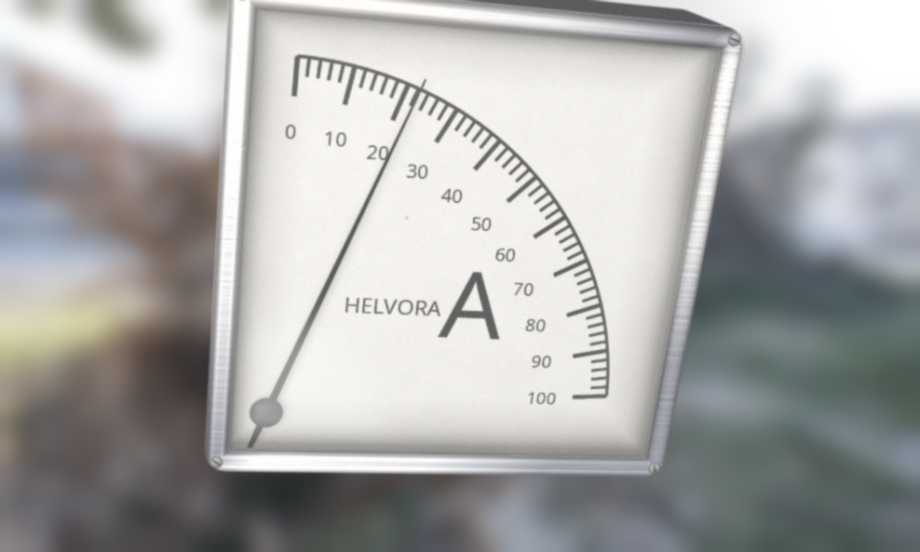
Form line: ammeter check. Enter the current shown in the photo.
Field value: 22 A
